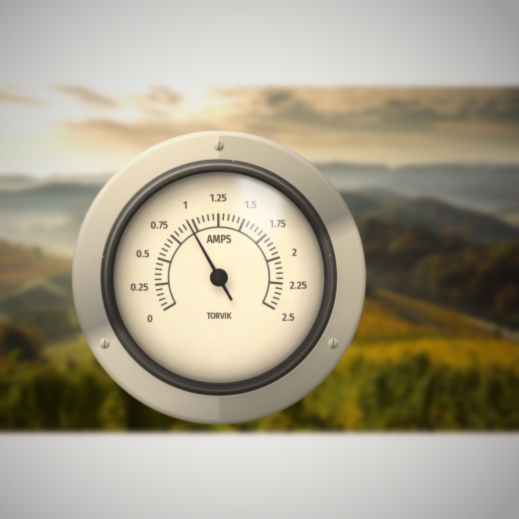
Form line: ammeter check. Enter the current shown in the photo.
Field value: 0.95 A
